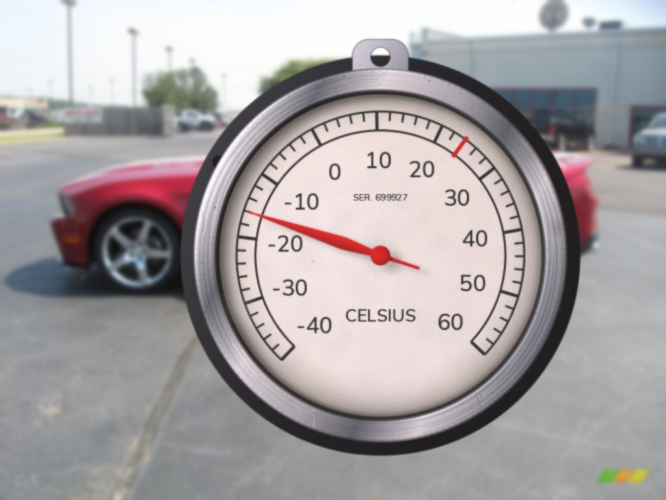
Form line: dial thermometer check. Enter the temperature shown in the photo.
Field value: -16 °C
